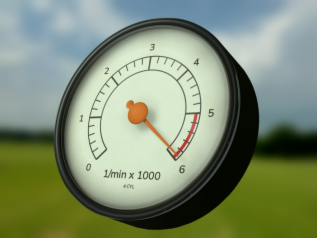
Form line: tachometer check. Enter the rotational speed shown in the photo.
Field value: 5900 rpm
